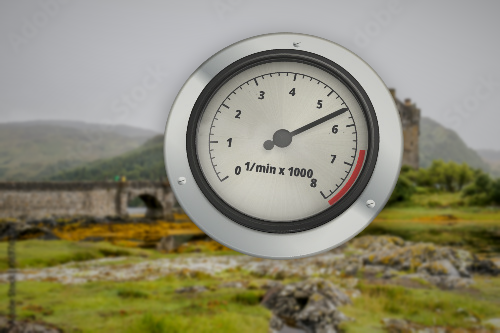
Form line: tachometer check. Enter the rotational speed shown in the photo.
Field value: 5600 rpm
